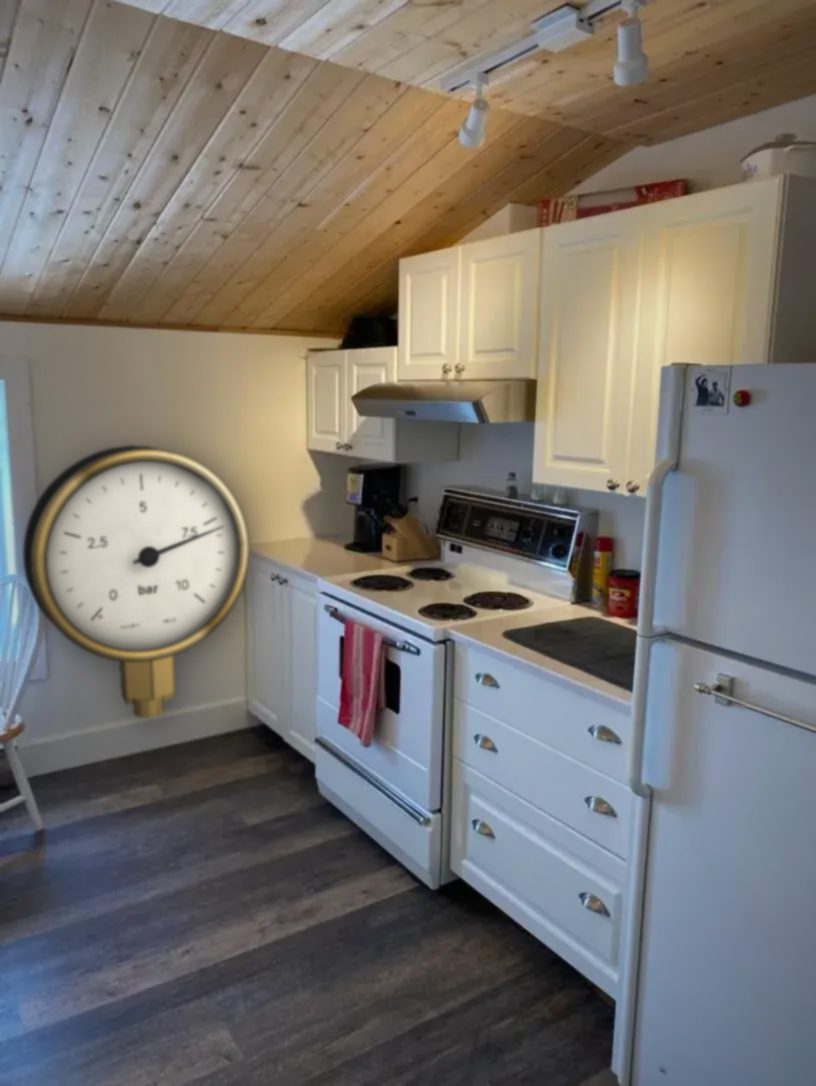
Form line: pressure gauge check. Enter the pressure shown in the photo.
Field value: 7.75 bar
